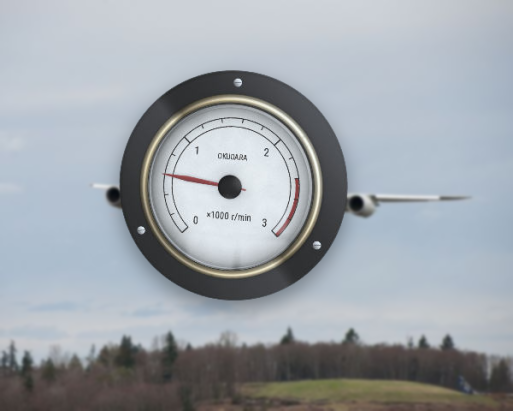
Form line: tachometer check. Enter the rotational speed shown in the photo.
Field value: 600 rpm
